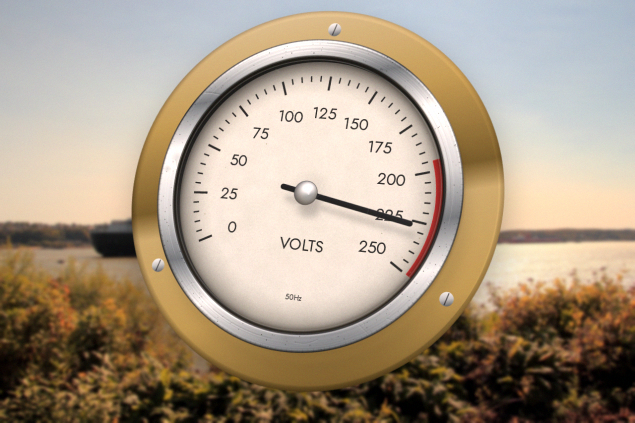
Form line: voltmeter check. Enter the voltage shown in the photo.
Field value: 227.5 V
